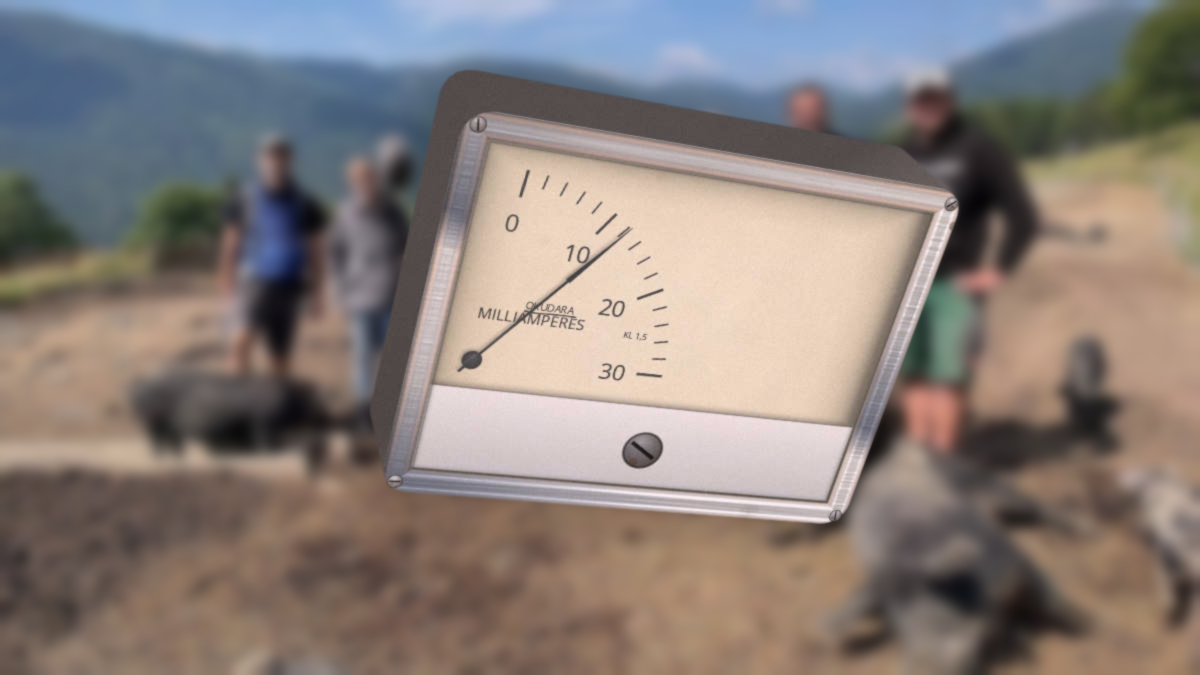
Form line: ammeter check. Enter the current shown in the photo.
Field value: 12 mA
